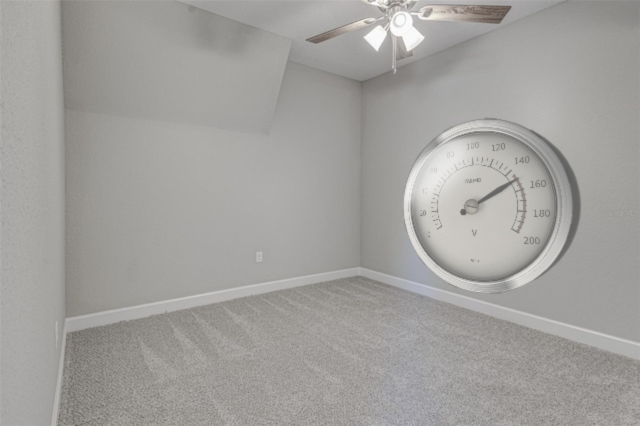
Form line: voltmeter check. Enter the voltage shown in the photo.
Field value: 150 V
